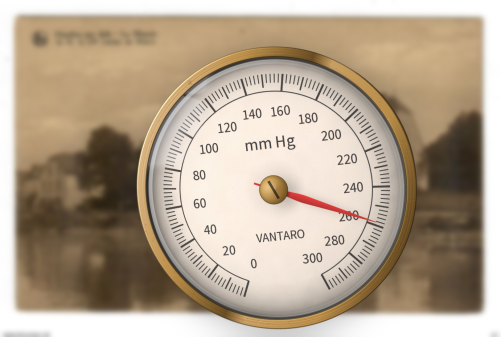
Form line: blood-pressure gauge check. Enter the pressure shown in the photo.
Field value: 258 mmHg
